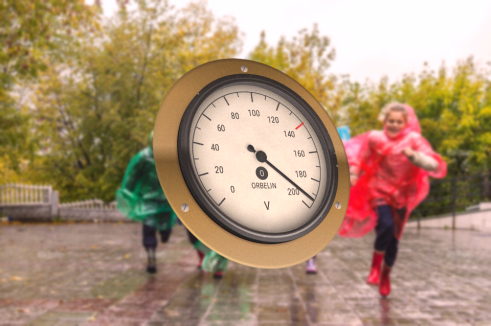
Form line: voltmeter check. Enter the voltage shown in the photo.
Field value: 195 V
